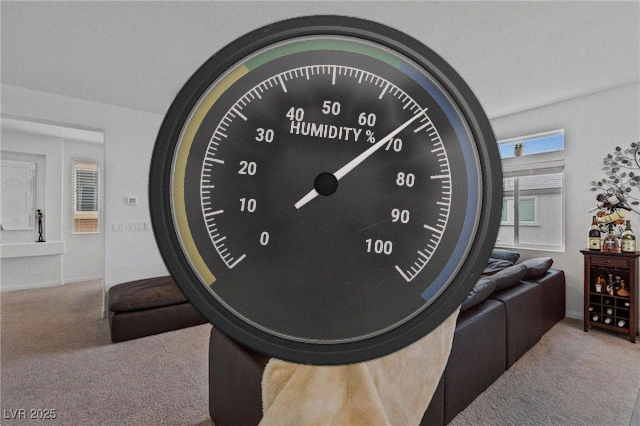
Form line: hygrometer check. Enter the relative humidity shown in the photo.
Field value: 68 %
